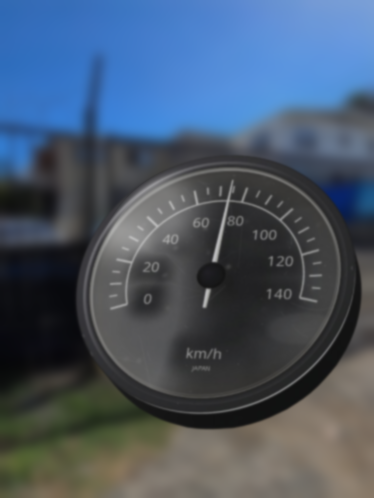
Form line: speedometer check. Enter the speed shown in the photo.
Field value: 75 km/h
